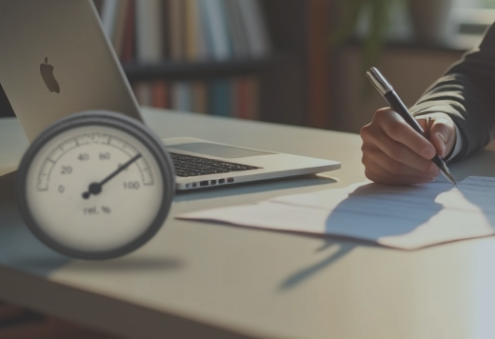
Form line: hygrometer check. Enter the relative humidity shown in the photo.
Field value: 80 %
